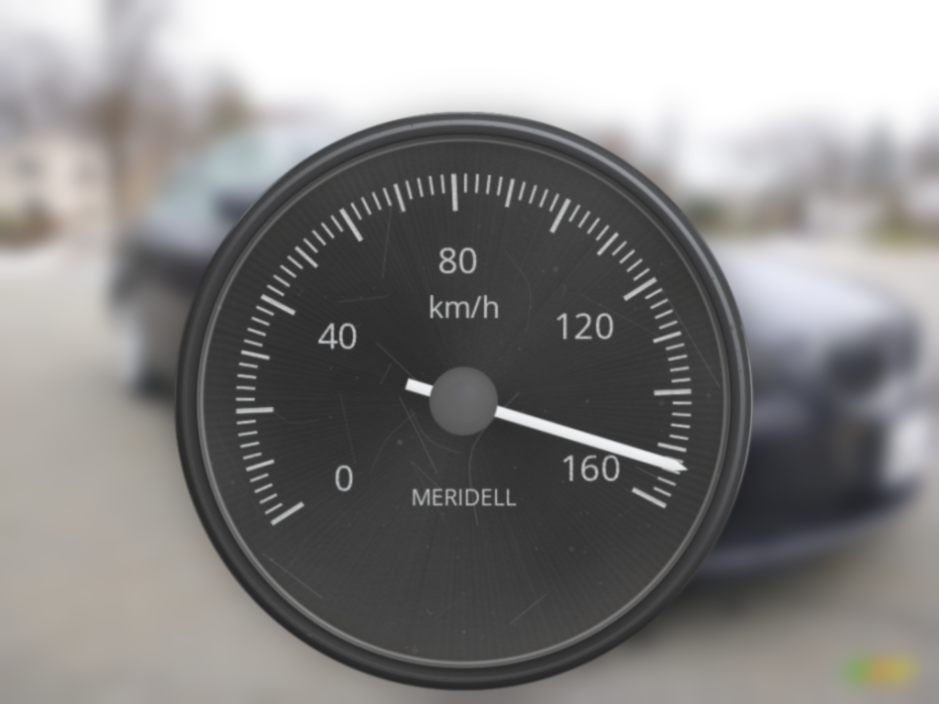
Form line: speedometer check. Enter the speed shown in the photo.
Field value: 153 km/h
